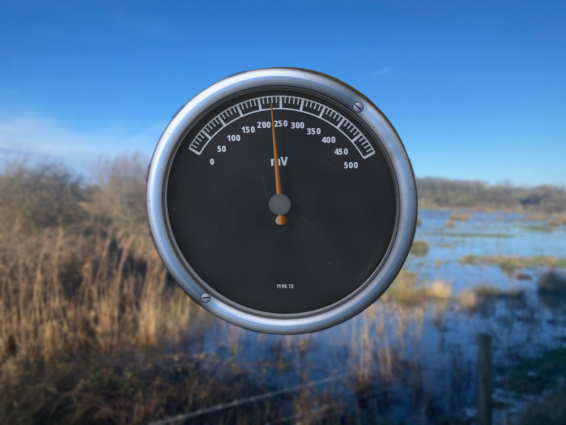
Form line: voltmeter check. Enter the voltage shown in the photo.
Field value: 230 mV
